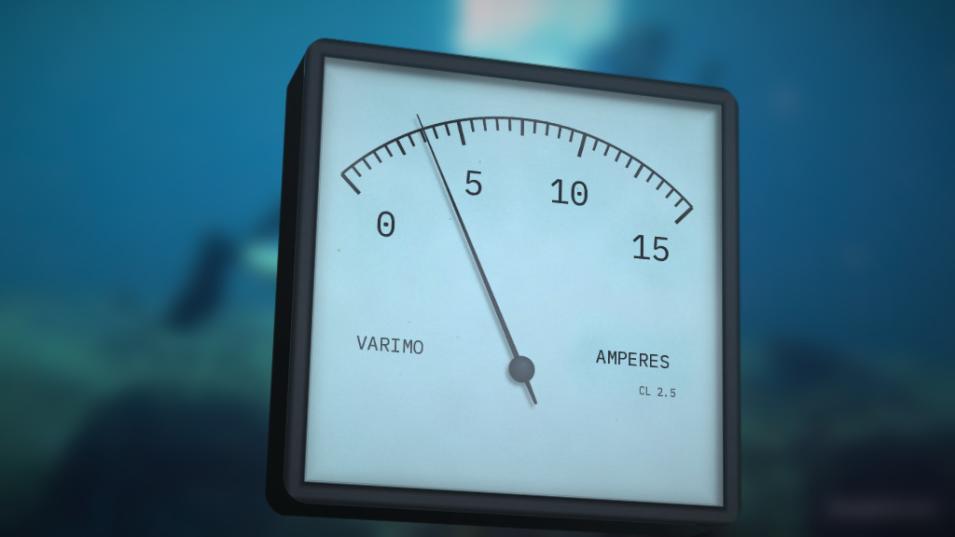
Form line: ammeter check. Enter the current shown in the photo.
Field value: 3.5 A
